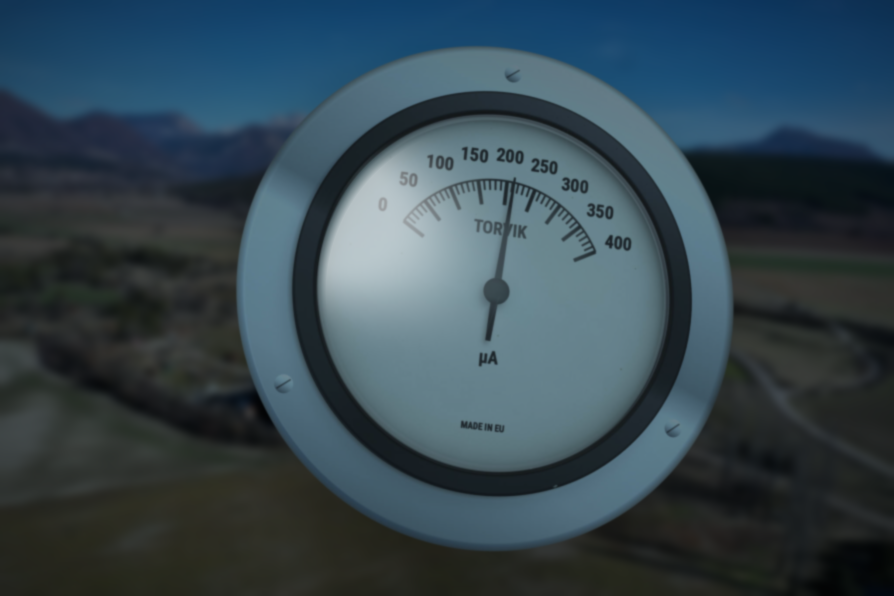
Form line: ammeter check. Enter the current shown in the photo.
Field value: 210 µA
